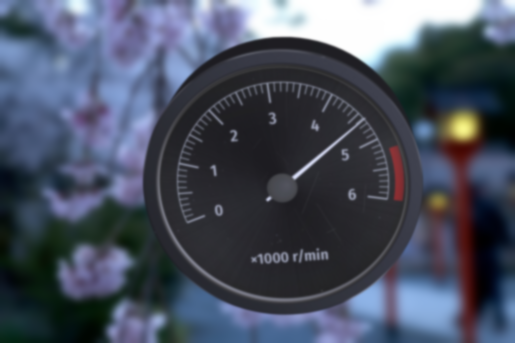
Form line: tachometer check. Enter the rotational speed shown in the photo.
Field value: 4600 rpm
